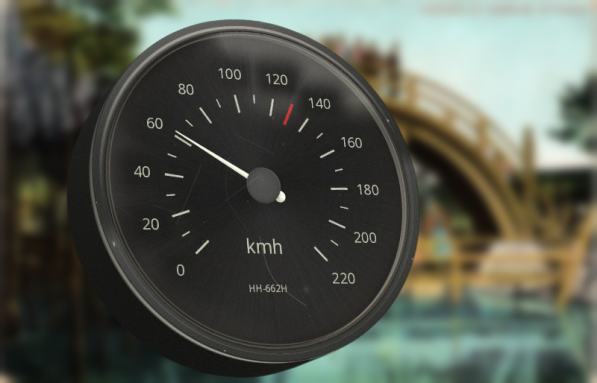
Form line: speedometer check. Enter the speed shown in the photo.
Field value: 60 km/h
